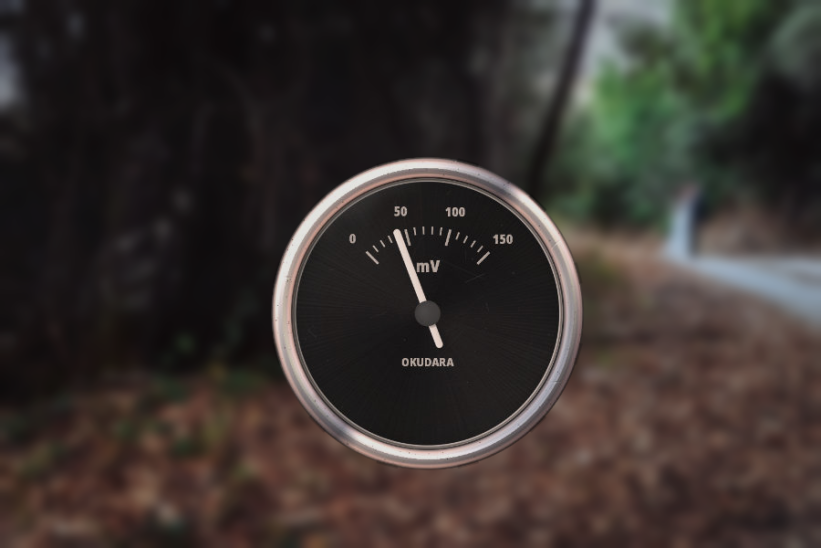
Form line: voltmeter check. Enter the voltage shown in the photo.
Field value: 40 mV
